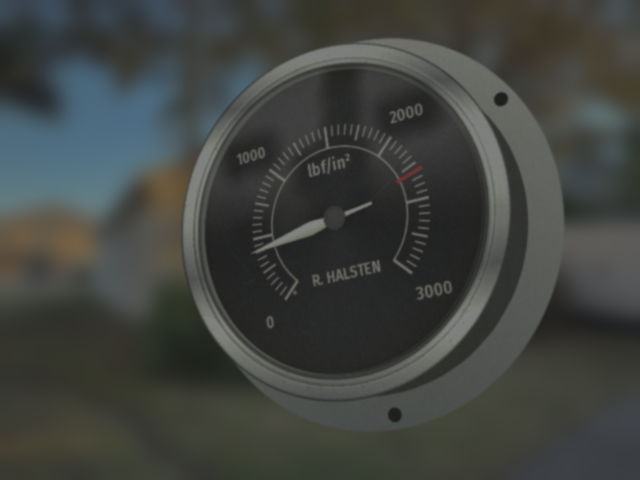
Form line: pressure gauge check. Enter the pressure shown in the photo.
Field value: 400 psi
